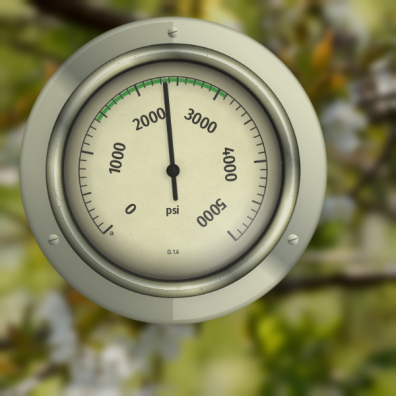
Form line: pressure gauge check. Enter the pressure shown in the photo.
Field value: 2350 psi
